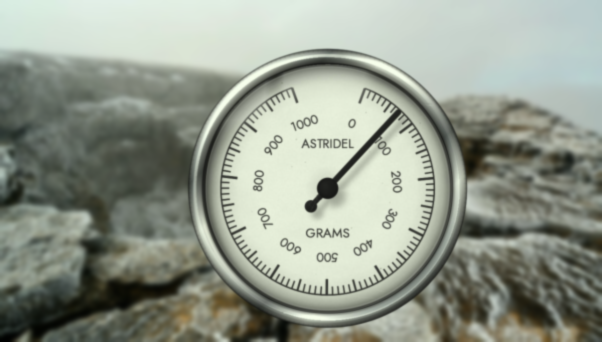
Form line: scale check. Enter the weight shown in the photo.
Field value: 70 g
